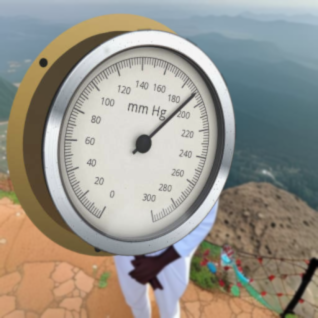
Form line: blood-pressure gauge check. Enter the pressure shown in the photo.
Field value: 190 mmHg
